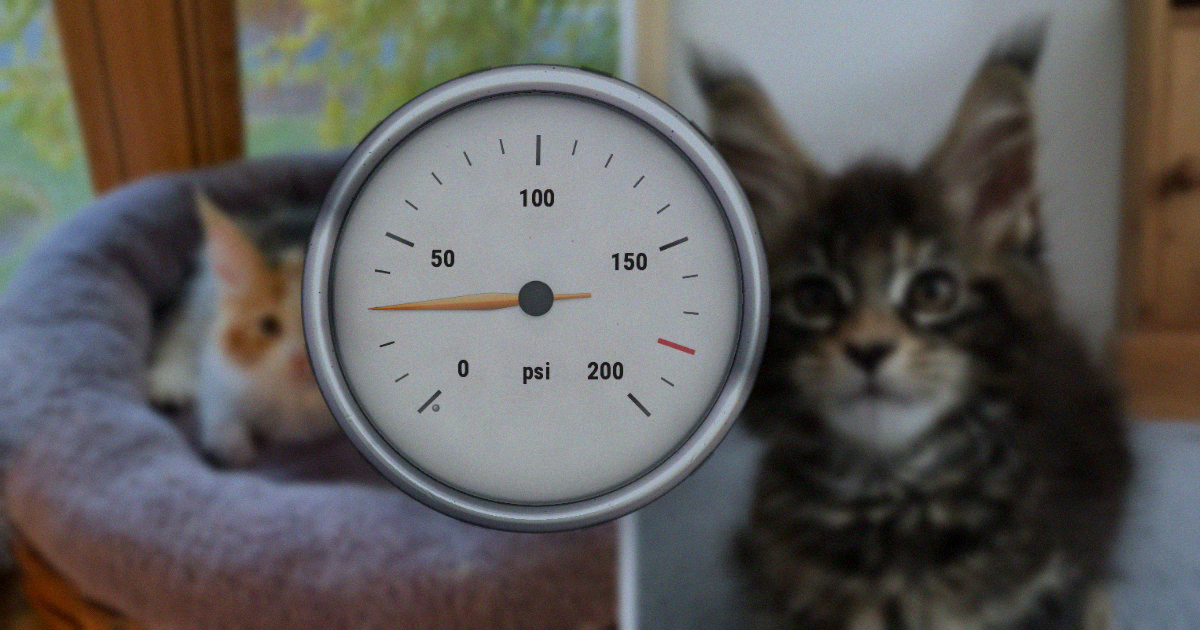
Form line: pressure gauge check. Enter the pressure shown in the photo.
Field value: 30 psi
